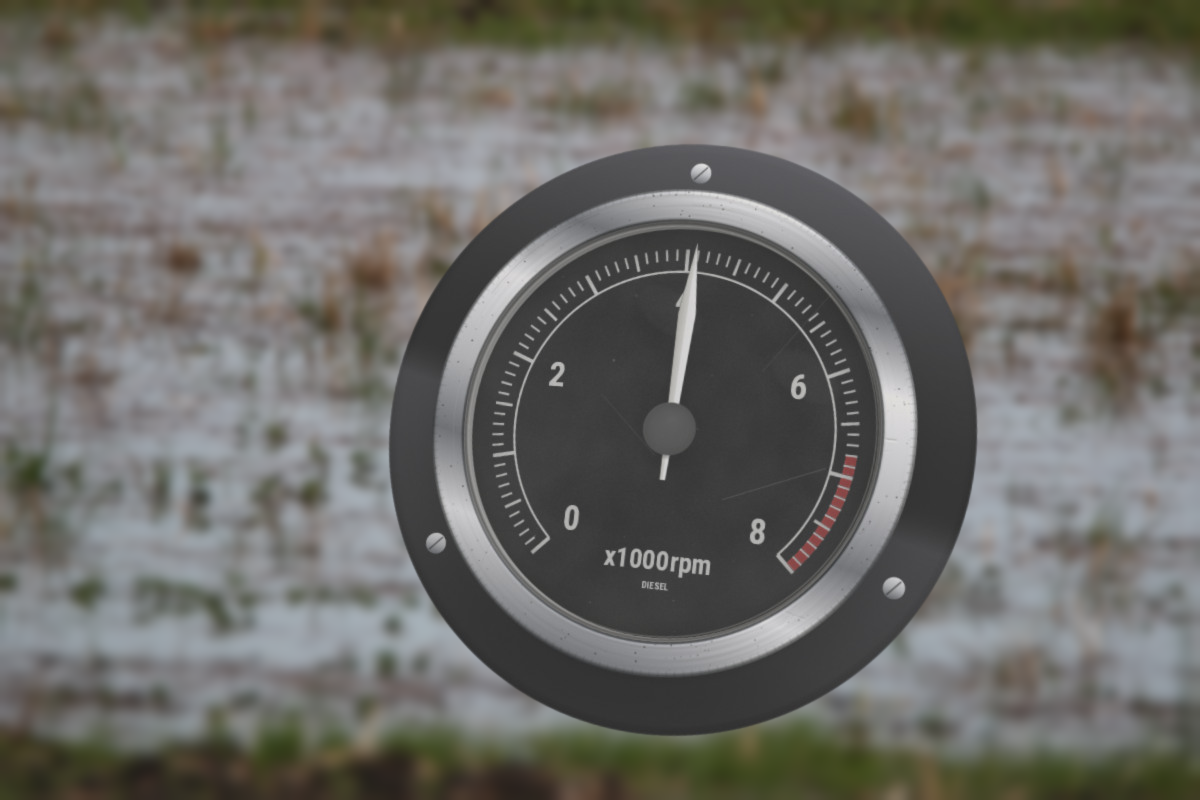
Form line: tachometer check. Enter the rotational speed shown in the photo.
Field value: 4100 rpm
